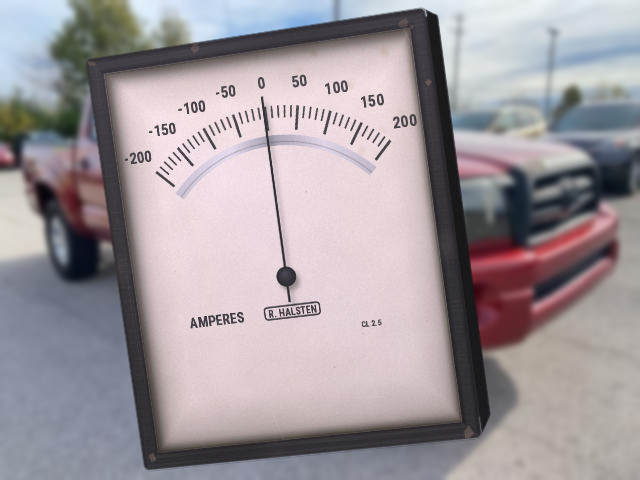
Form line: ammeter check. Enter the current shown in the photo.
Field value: 0 A
